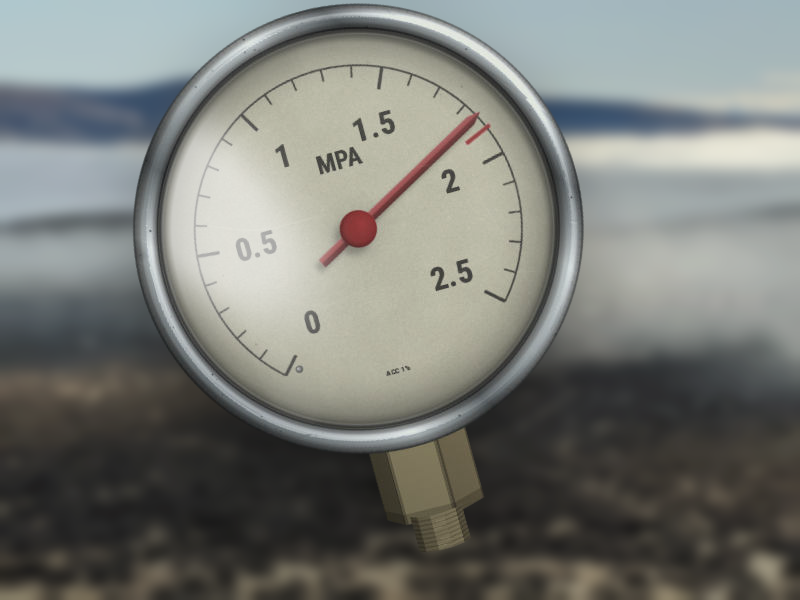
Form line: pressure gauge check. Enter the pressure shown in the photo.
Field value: 1.85 MPa
